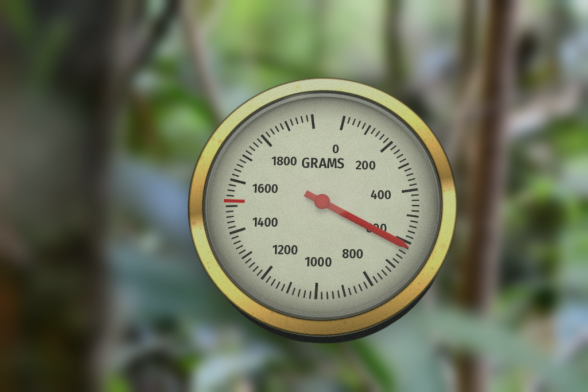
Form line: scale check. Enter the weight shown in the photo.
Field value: 620 g
